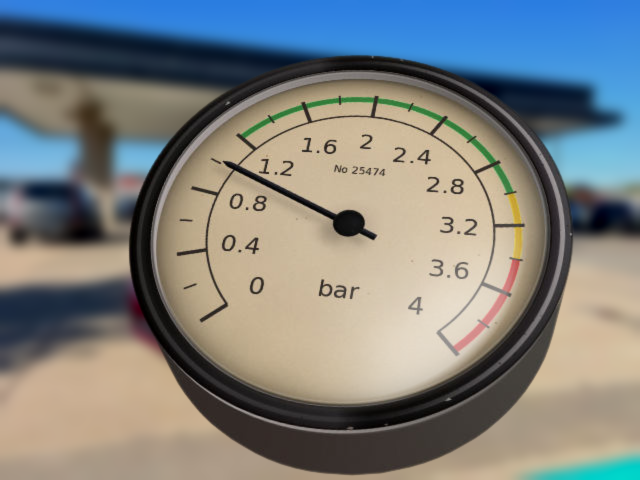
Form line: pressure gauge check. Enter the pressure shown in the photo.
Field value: 1 bar
